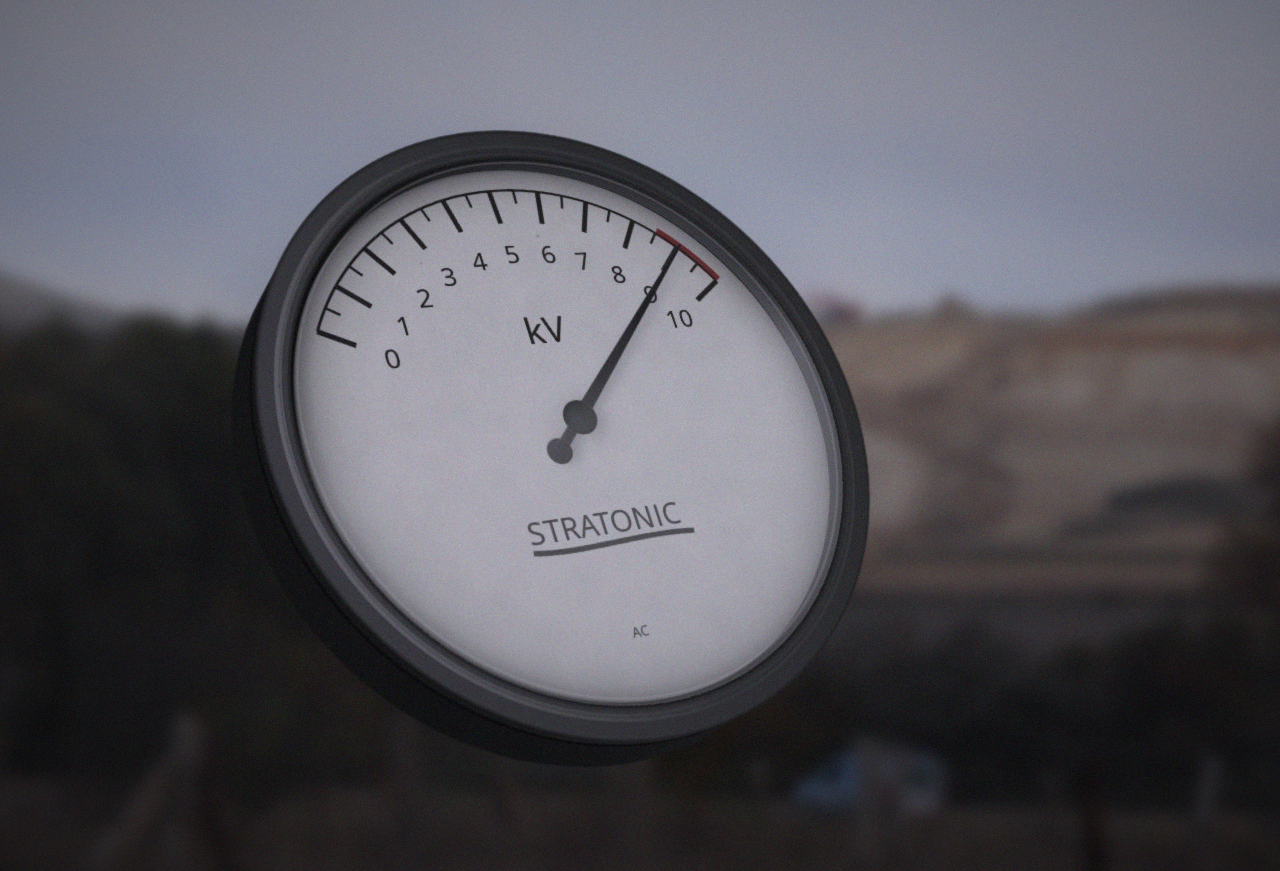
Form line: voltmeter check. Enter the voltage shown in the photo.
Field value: 9 kV
